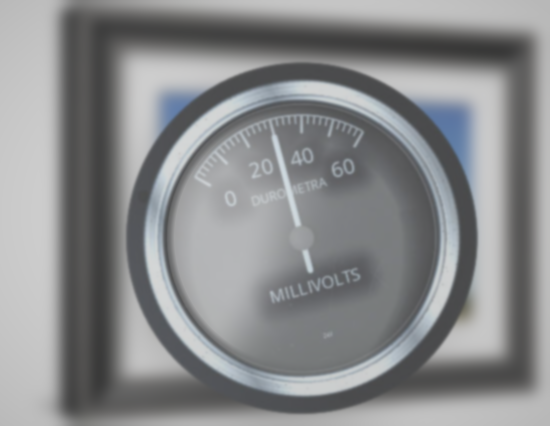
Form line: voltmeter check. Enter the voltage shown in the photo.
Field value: 30 mV
